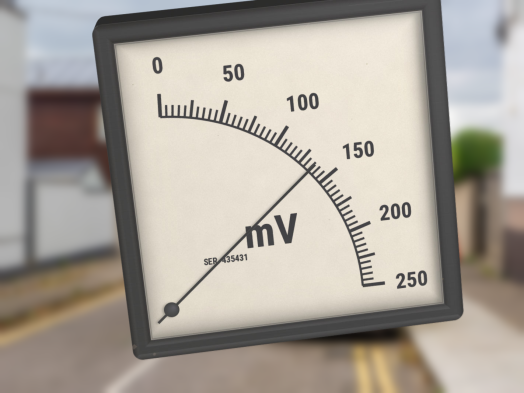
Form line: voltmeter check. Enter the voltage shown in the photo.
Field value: 135 mV
